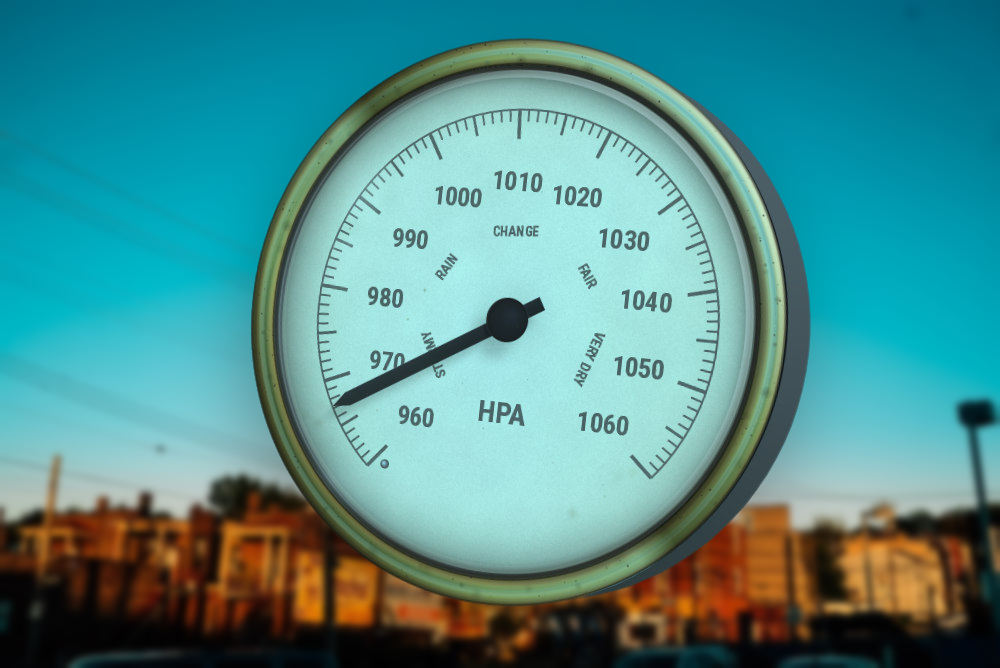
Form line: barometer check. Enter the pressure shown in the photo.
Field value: 967 hPa
